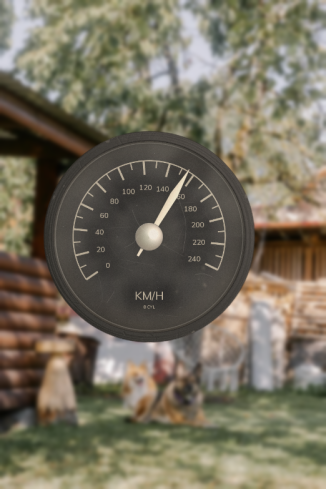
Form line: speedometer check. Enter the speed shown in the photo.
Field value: 155 km/h
